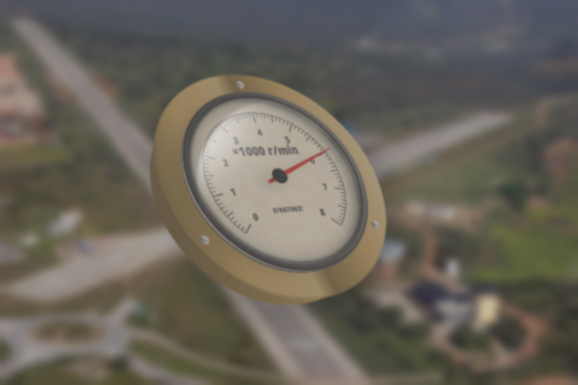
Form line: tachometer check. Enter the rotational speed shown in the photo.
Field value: 6000 rpm
